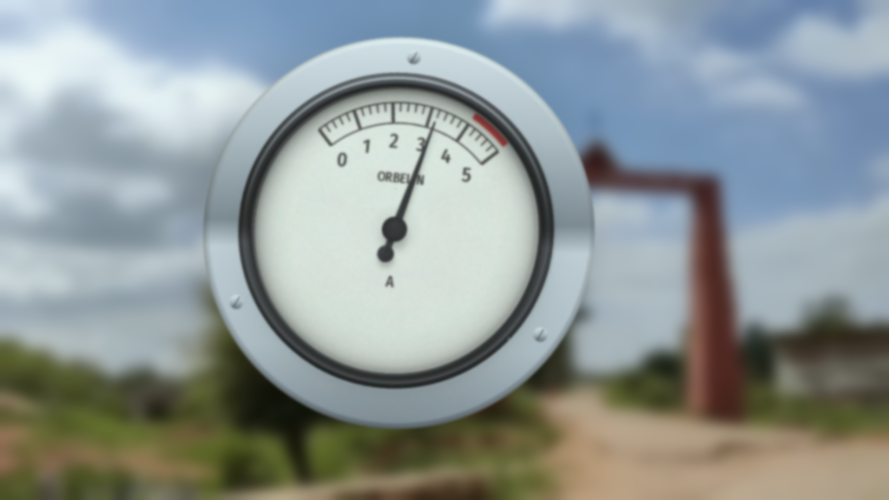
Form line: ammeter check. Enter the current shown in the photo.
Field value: 3.2 A
